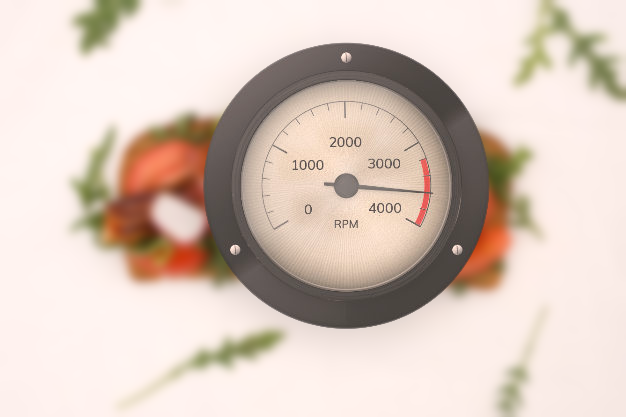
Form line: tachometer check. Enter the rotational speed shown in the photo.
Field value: 3600 rpm
